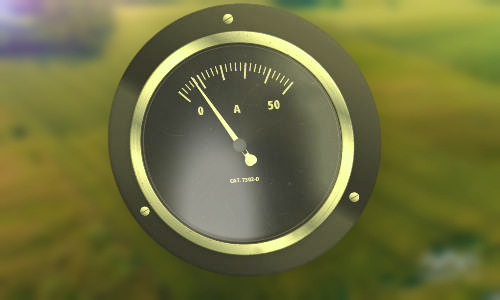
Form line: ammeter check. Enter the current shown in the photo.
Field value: 8 A
